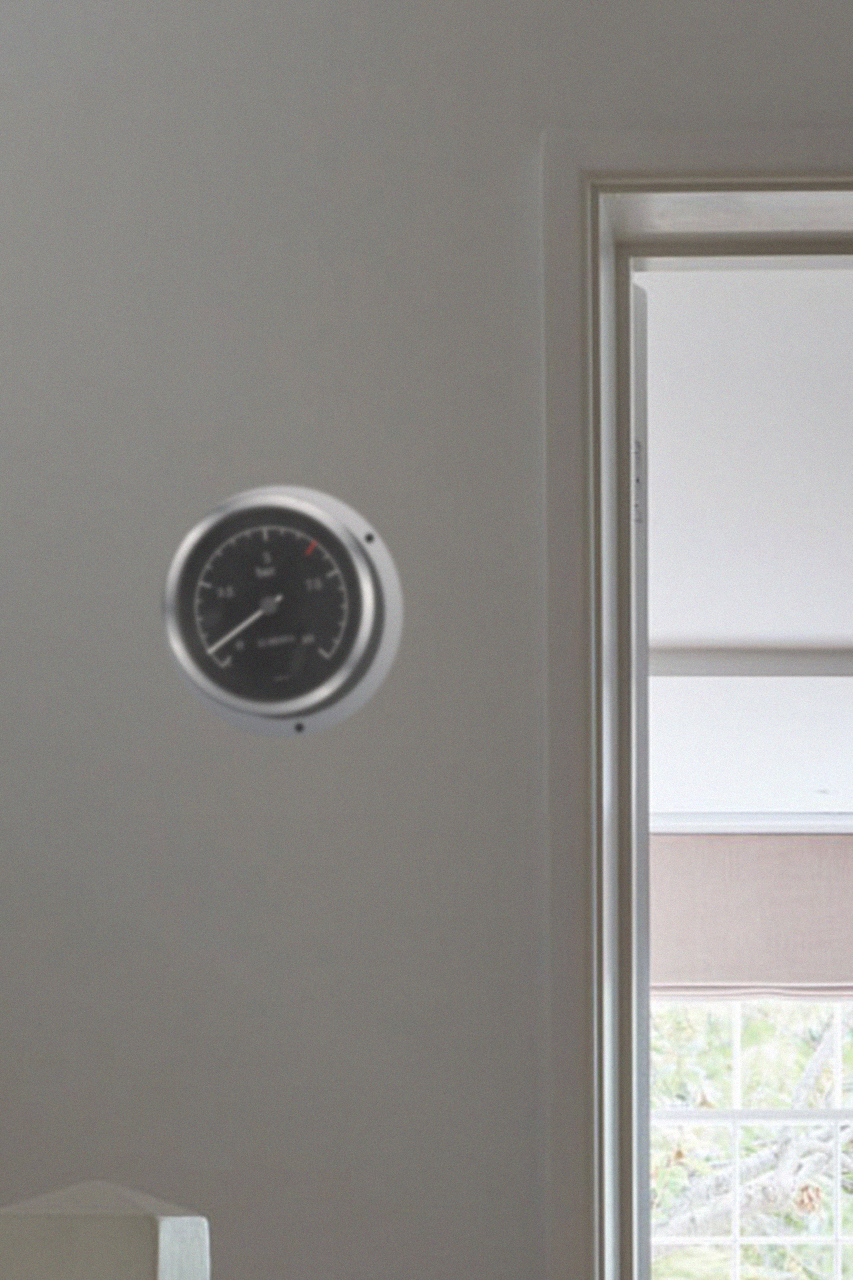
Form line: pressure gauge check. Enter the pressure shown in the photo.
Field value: 0.5 bar
